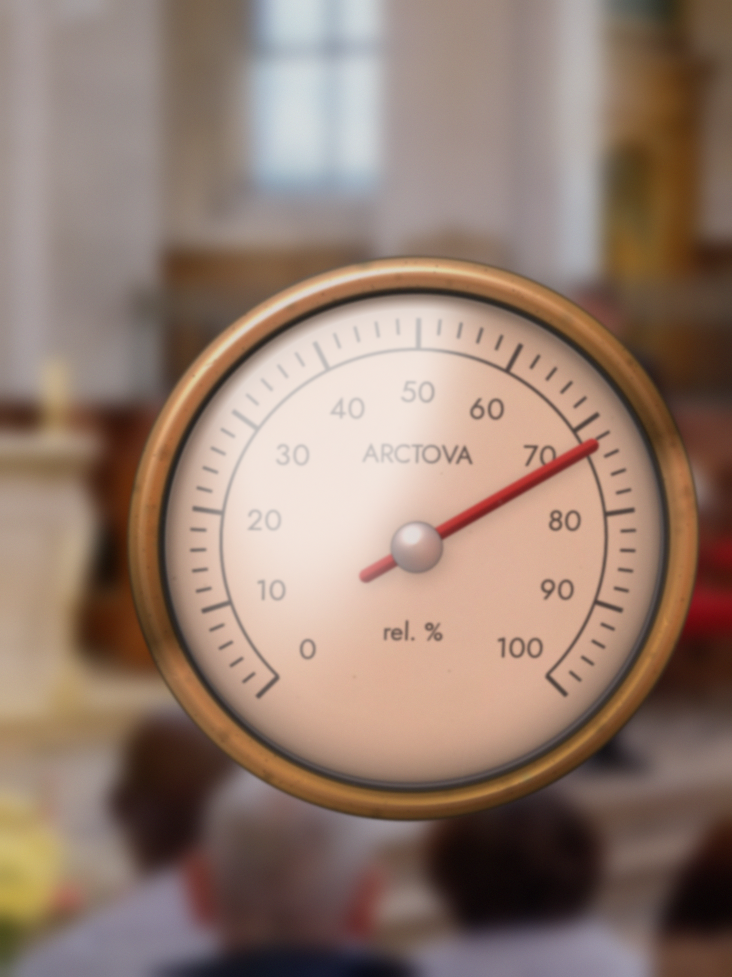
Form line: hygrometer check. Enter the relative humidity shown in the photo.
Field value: 72 %
